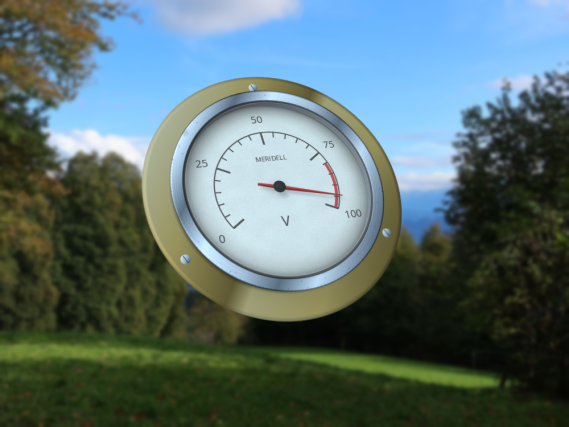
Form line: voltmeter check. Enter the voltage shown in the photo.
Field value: 95 V
